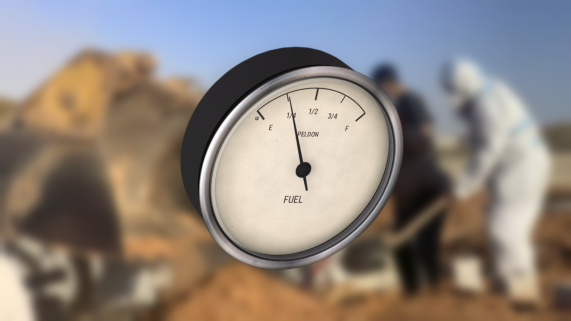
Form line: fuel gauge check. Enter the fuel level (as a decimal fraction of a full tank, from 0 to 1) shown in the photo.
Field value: 0.25
